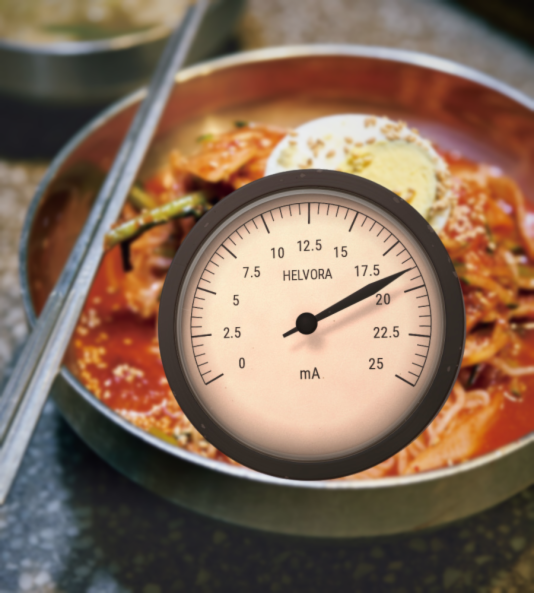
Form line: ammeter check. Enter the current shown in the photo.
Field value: 19 mA
